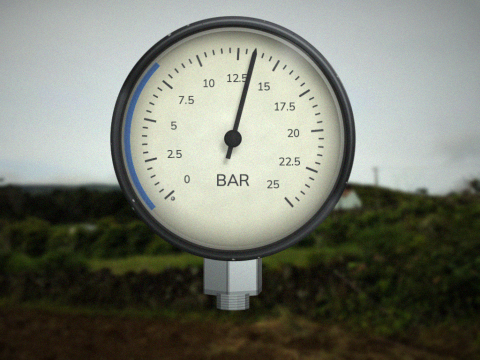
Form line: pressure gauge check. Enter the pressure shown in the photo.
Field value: 13.5 bar
